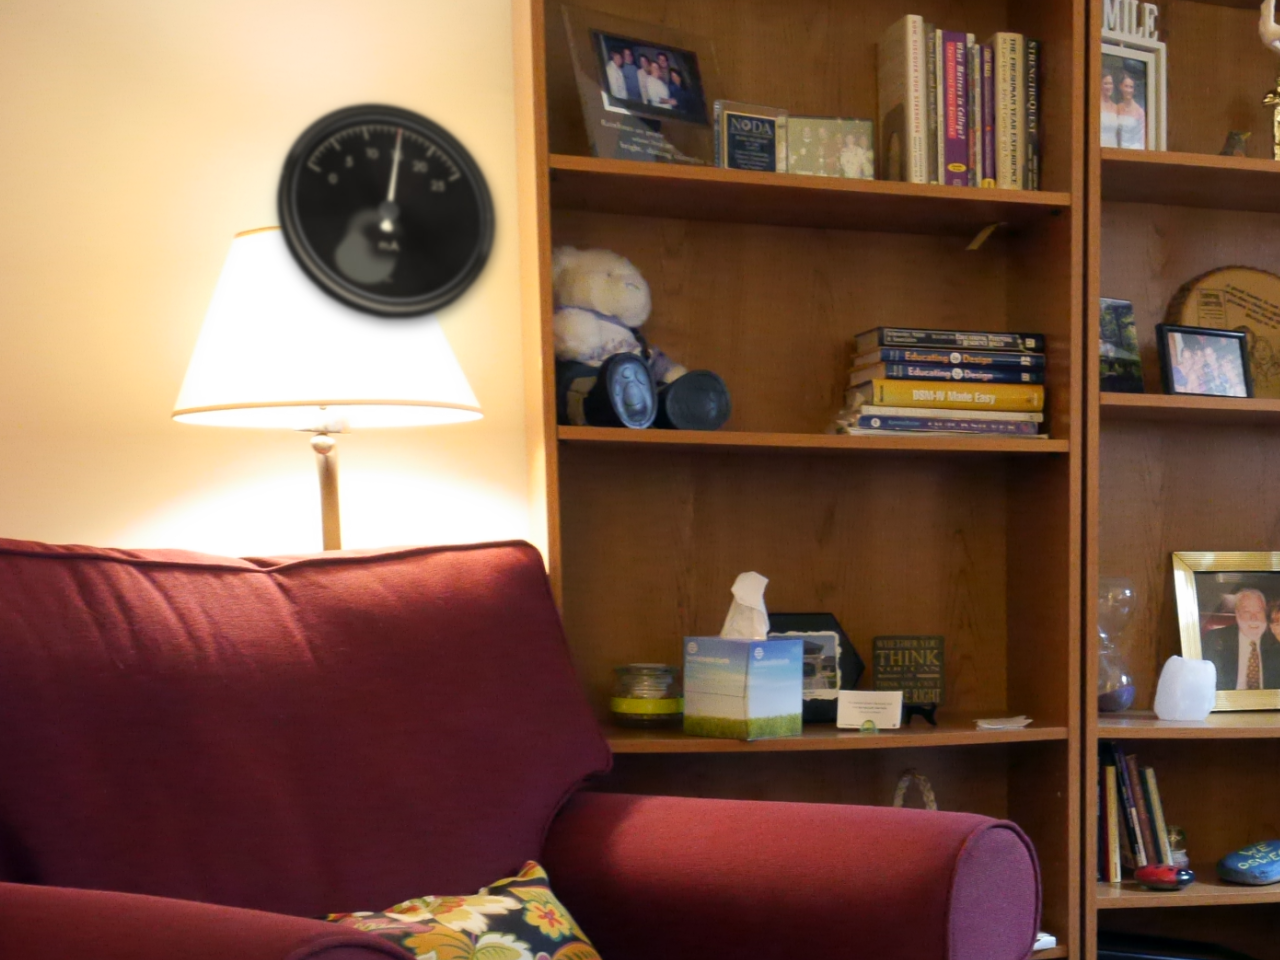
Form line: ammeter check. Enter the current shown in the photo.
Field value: 15 mA
